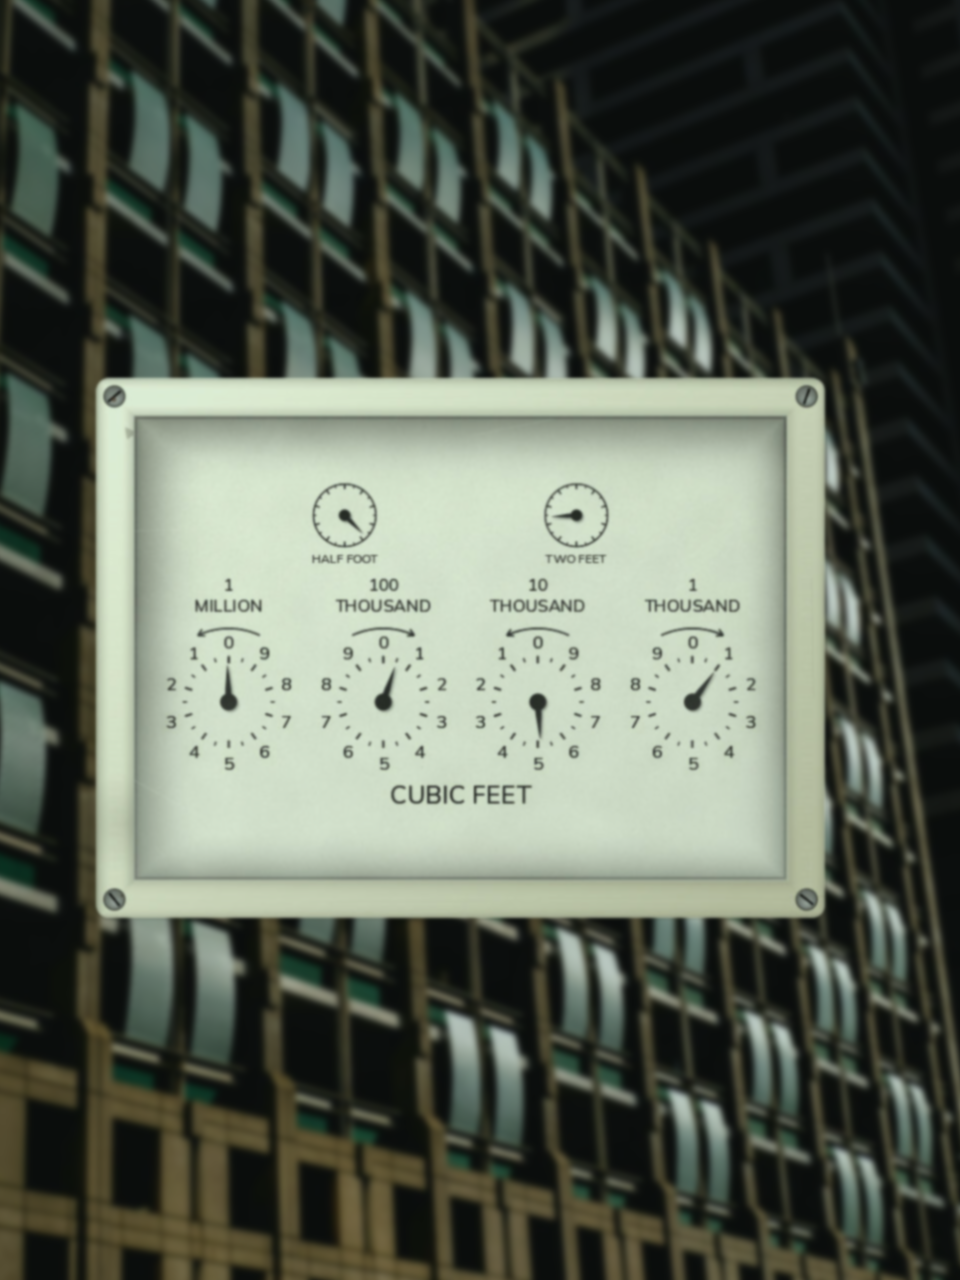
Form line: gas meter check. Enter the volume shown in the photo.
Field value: 5100 ft³
